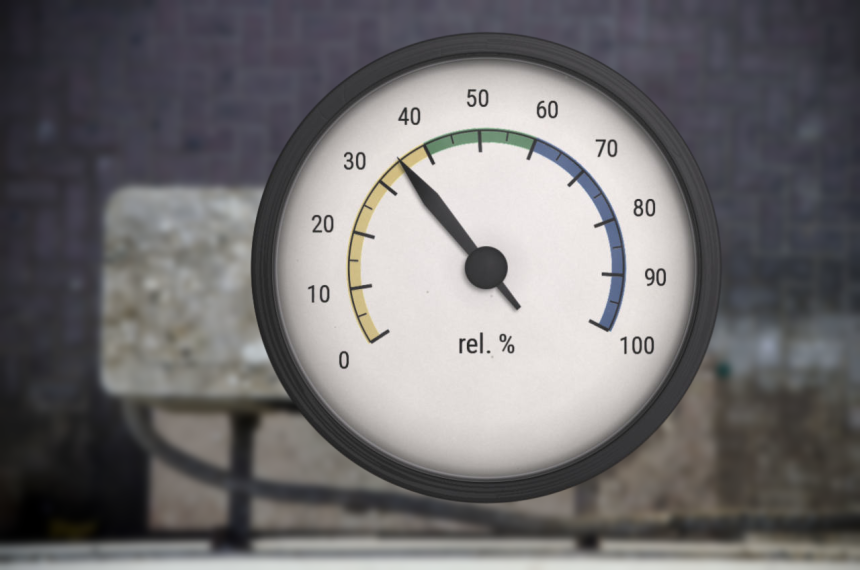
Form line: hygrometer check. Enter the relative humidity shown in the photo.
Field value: 35 %
